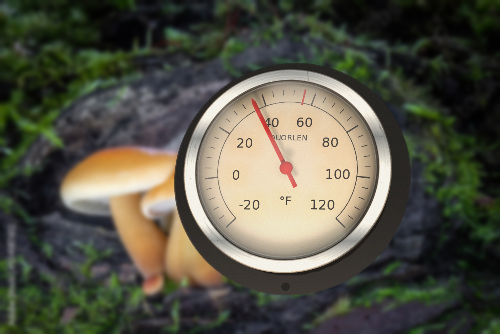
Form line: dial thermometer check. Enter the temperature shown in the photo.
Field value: 36 °F
